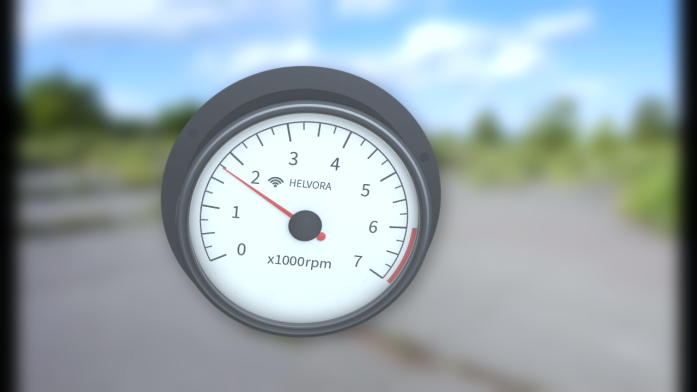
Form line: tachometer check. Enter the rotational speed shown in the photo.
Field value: 1750 rpm
